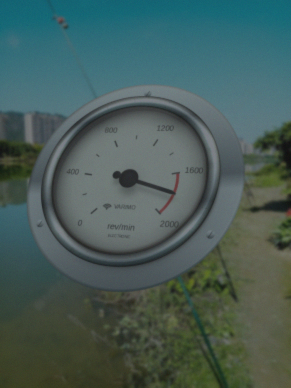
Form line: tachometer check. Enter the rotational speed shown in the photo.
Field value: 1800 rpm
